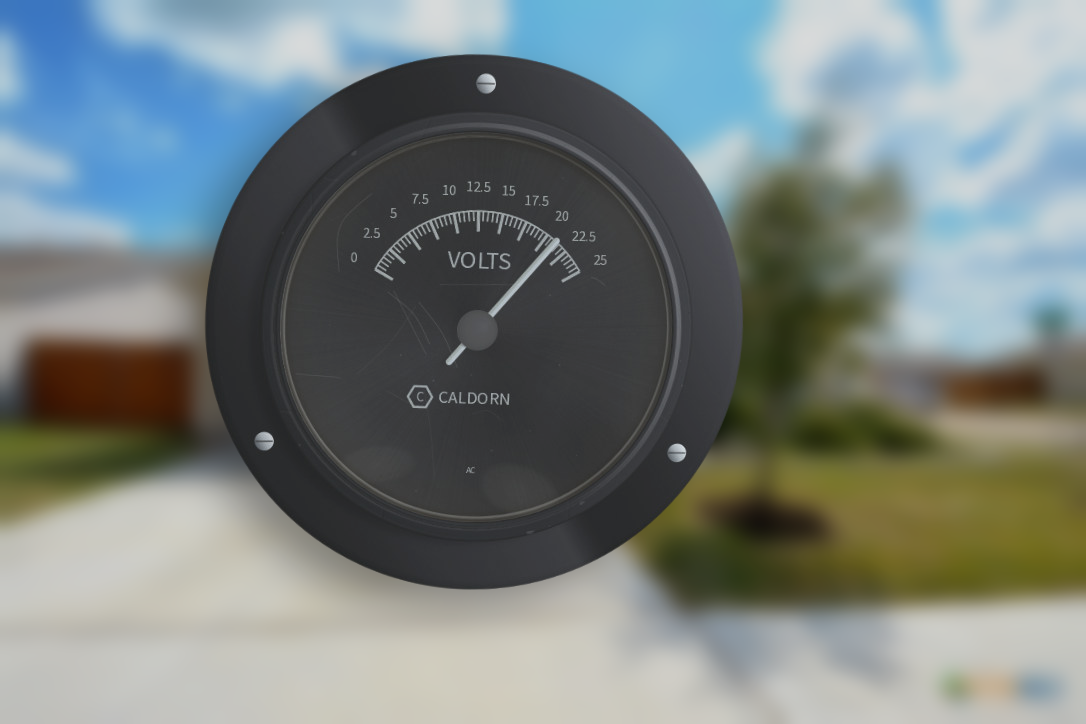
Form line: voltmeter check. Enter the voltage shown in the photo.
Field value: 21 V
